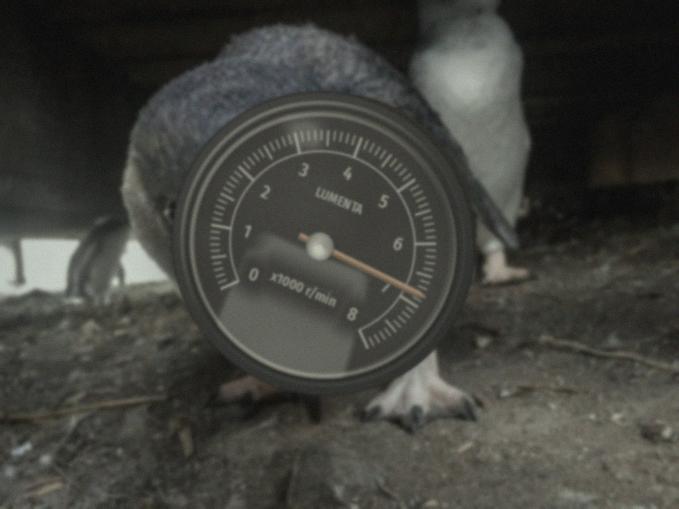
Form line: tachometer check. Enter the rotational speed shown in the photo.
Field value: 6800 rpm
